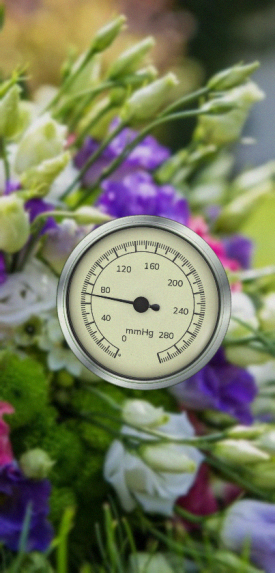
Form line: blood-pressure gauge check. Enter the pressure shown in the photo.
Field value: 70 mmHg
